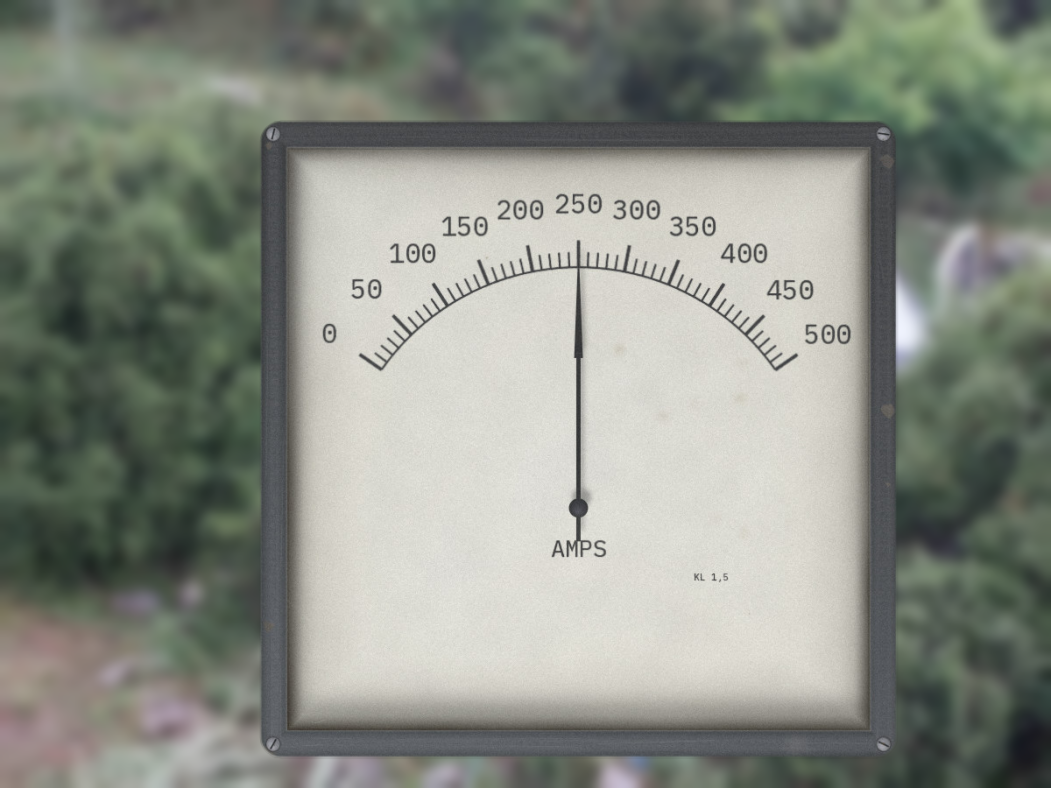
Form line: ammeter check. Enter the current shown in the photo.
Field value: 250 A
